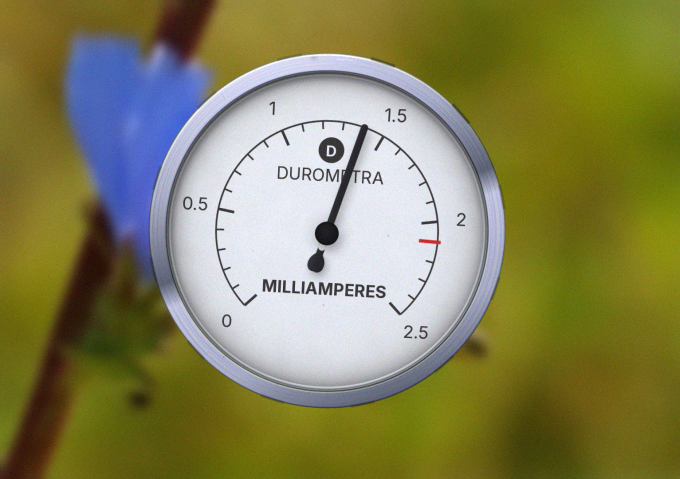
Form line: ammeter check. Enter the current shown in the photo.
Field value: 1.4 mA
